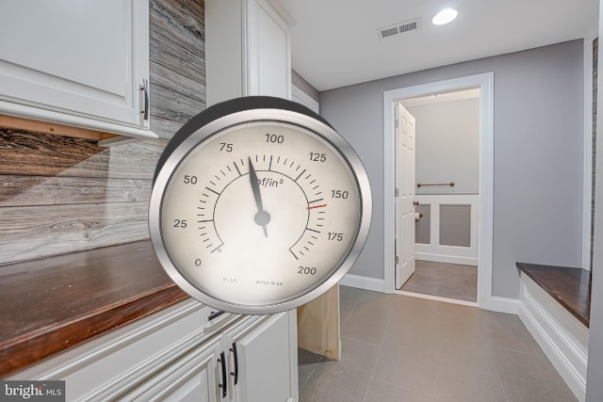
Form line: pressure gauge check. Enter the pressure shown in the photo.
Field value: 85 psi
